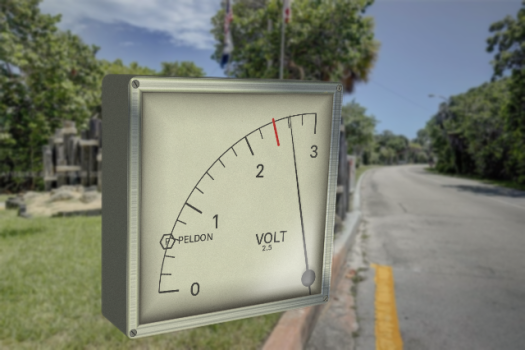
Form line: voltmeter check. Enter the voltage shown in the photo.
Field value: 2.6 V
